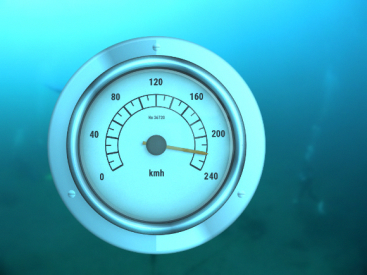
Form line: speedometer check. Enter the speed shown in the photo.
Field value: 220 km/h
